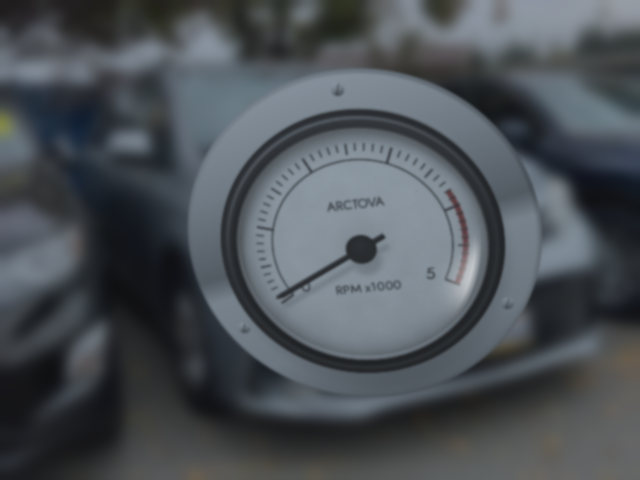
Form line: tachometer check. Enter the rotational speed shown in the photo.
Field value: 100 rpm
